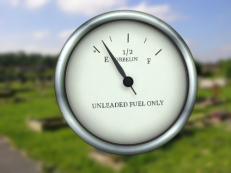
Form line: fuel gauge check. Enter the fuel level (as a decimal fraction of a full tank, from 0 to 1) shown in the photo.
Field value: 0.125
